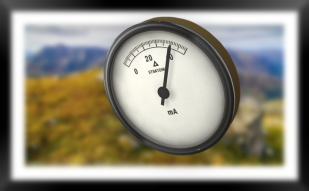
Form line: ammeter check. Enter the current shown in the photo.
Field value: 40 mA
